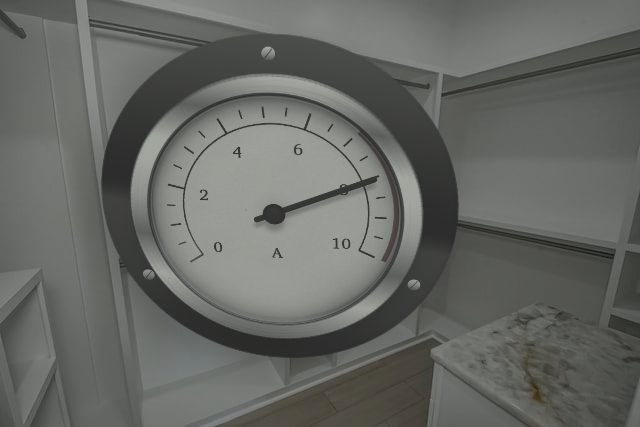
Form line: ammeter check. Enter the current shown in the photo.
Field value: 8 A
